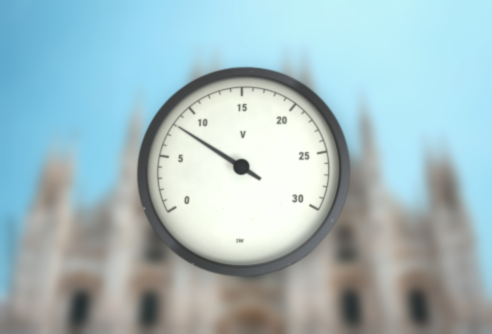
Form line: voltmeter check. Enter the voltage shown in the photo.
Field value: 8 V
